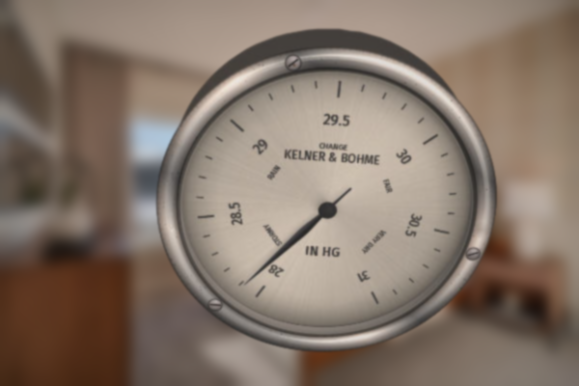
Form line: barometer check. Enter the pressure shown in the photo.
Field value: 28.1 inHg
